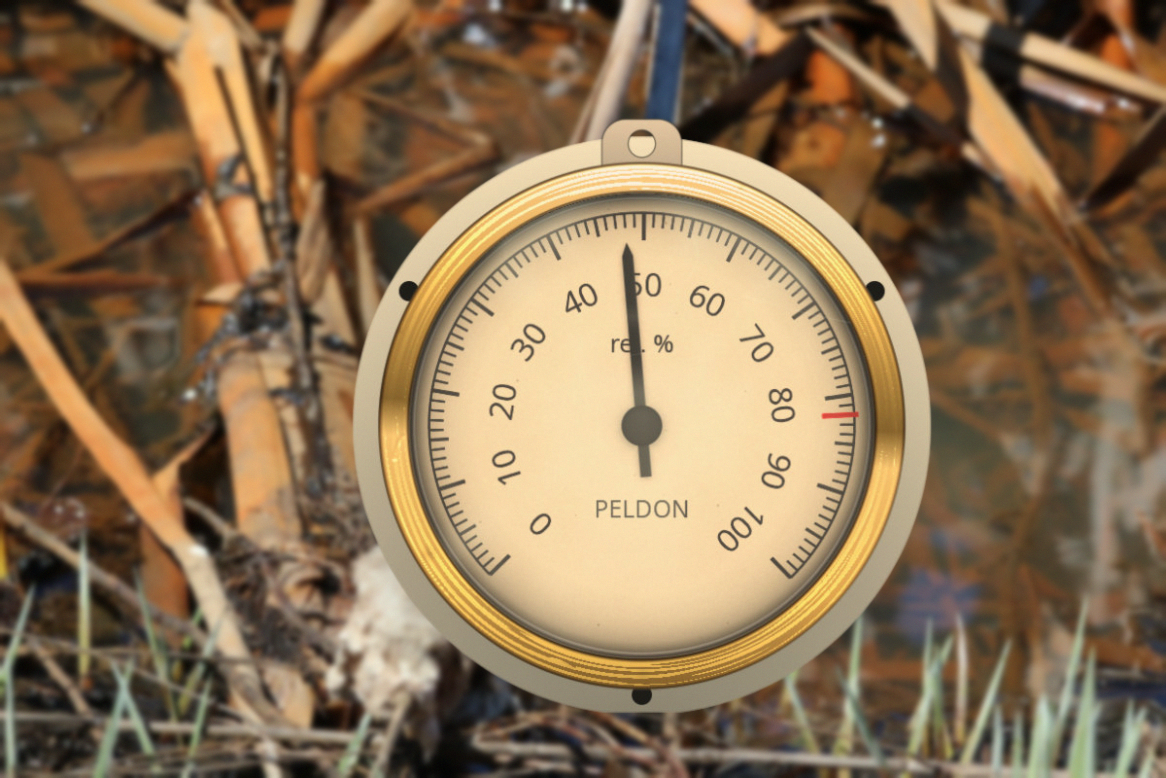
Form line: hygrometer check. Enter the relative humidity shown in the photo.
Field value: 48 %
